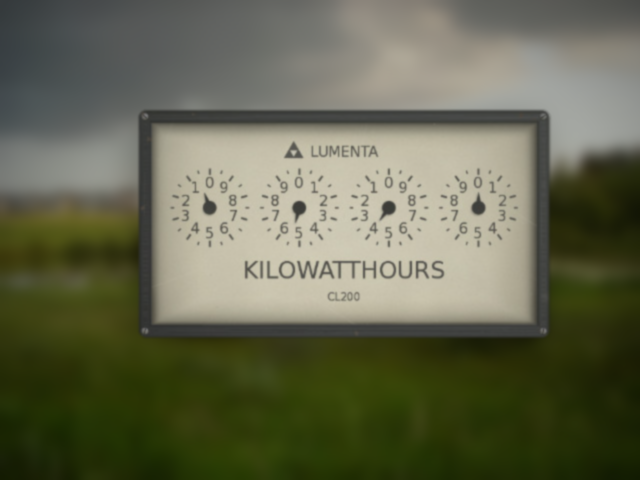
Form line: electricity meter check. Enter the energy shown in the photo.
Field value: 540 kWh
